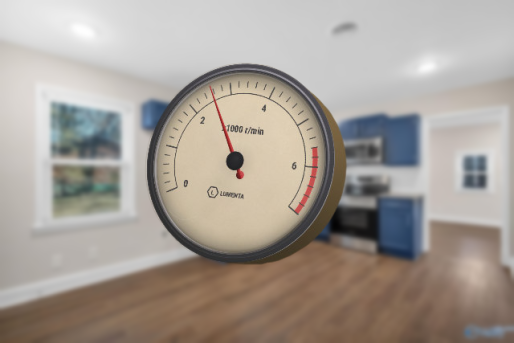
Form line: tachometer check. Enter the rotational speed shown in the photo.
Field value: 2600 rpm
